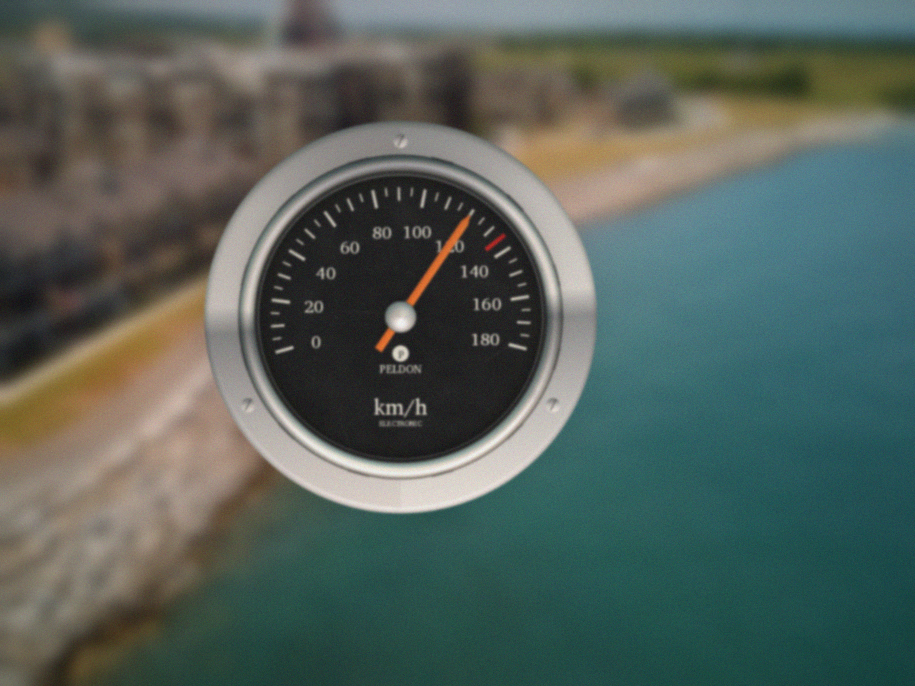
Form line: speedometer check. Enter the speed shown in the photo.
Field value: 120 km/h
